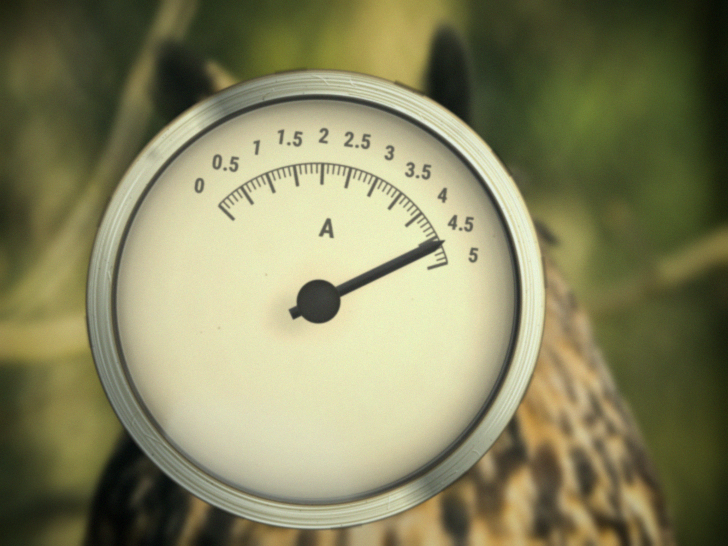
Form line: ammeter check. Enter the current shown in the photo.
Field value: 4.6 A
